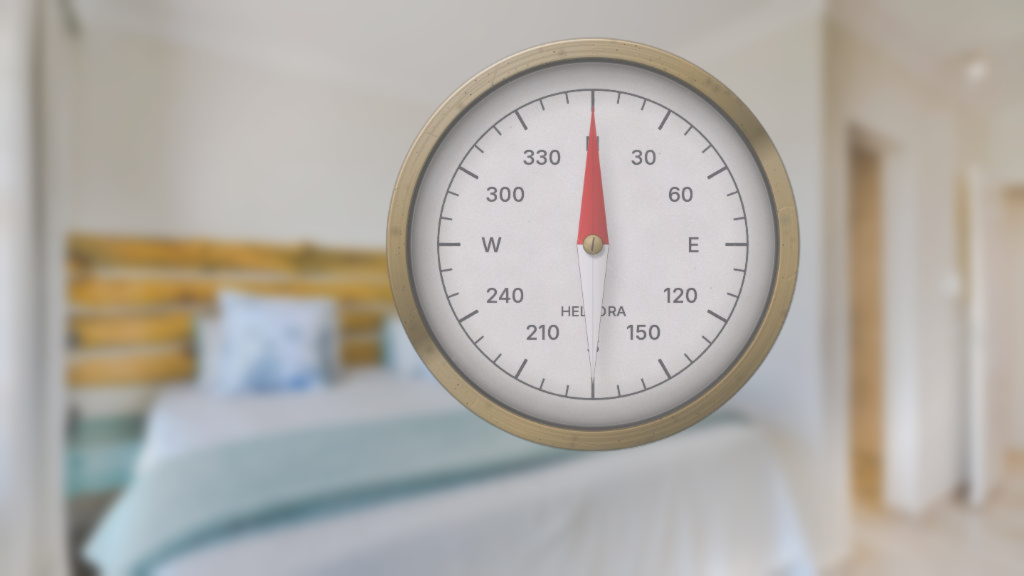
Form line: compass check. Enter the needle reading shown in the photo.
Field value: 0 °
